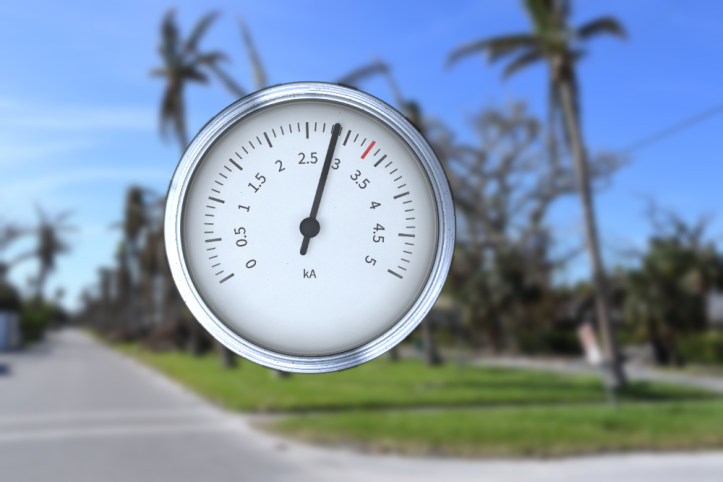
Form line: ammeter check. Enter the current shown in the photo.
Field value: 2.85 kA
